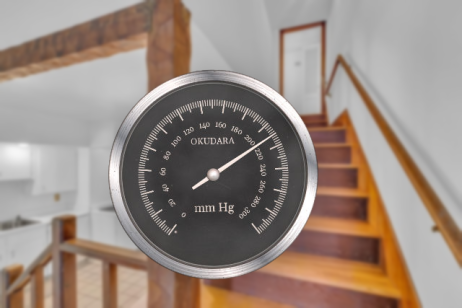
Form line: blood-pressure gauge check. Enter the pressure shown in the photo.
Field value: 210 mmHg
